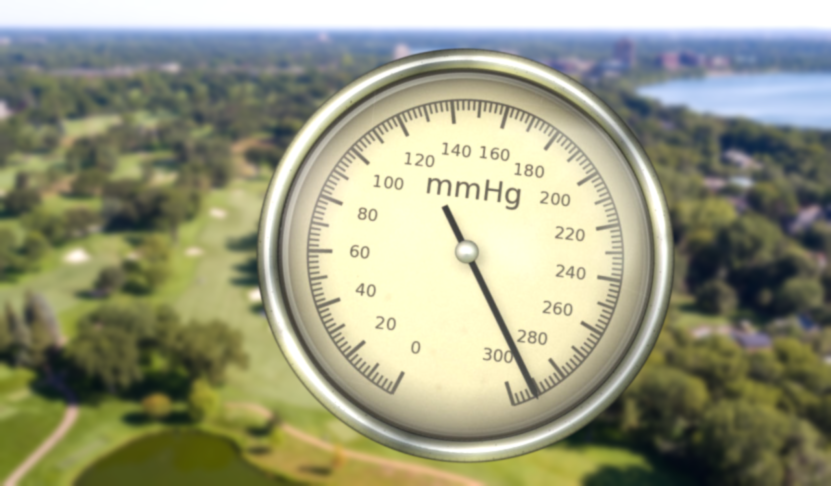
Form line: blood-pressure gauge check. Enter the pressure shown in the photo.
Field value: 292 mmHg
